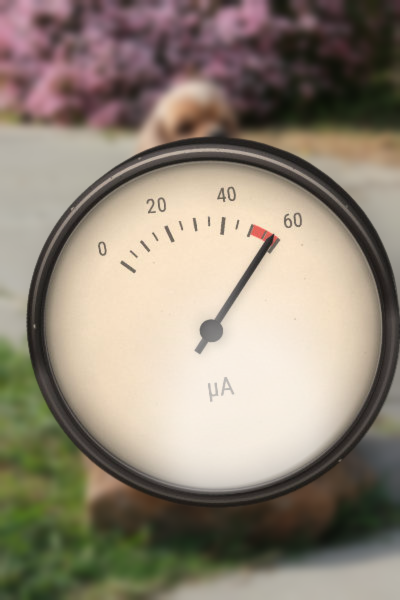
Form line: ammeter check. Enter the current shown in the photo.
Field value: 57.5 µA
